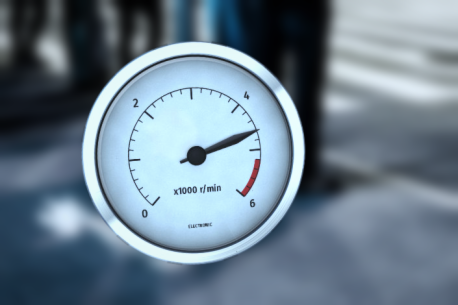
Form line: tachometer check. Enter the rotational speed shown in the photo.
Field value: 4600 rpm
